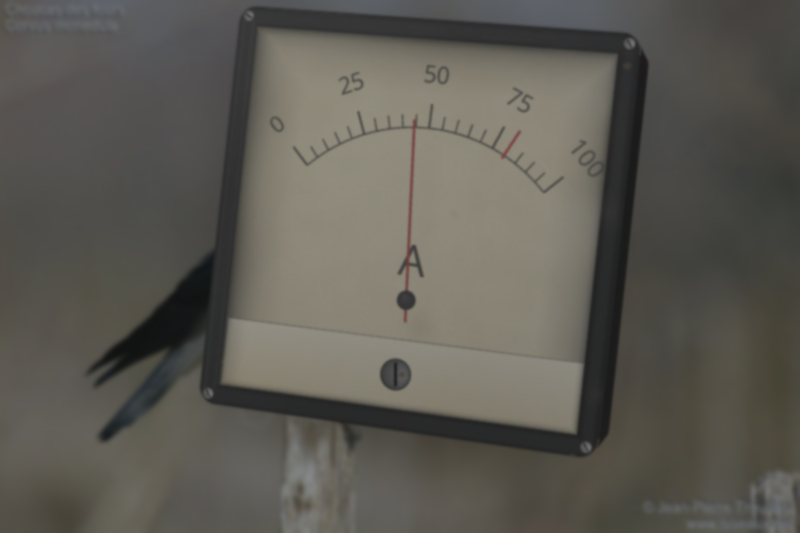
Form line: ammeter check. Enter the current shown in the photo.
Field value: 45 A
